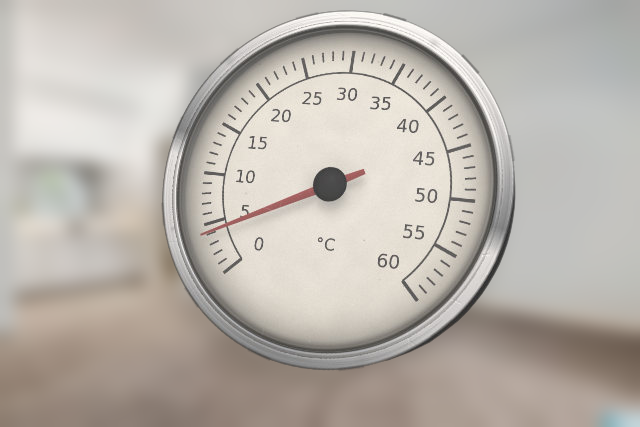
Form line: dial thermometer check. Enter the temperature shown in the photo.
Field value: 4 °C
